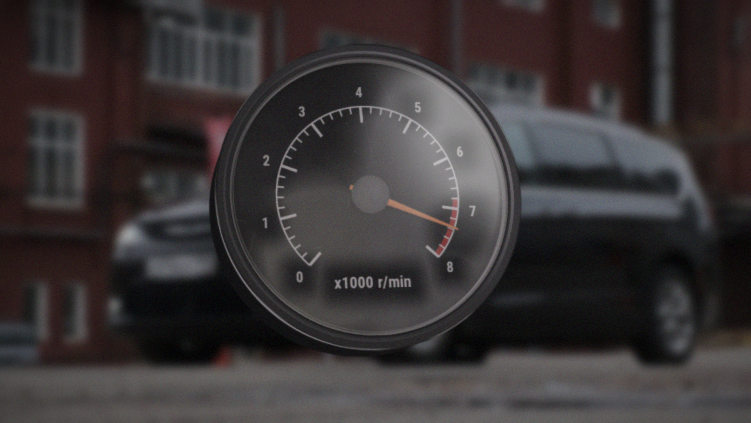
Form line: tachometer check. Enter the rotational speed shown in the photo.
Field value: 7400 rpm
